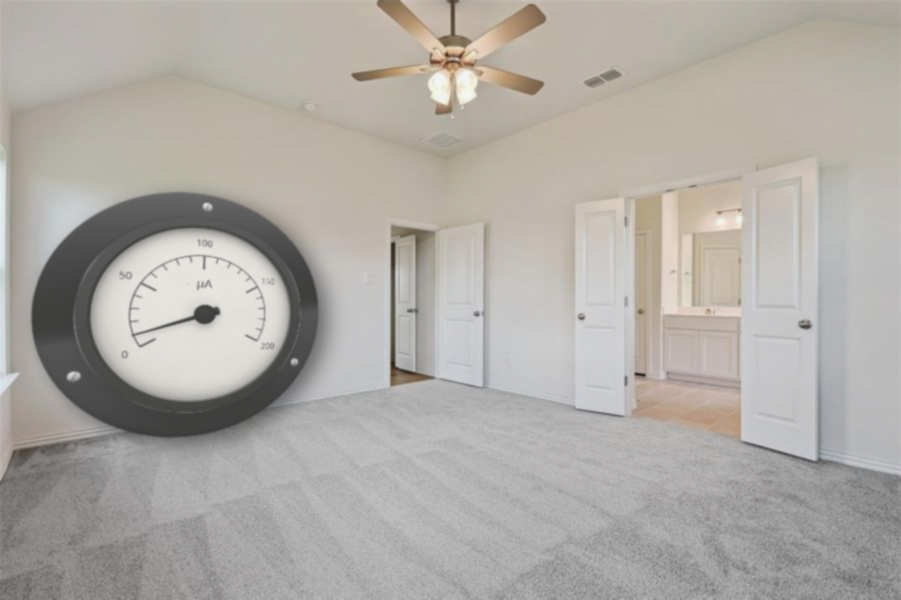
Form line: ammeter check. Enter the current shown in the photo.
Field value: 10 µA
